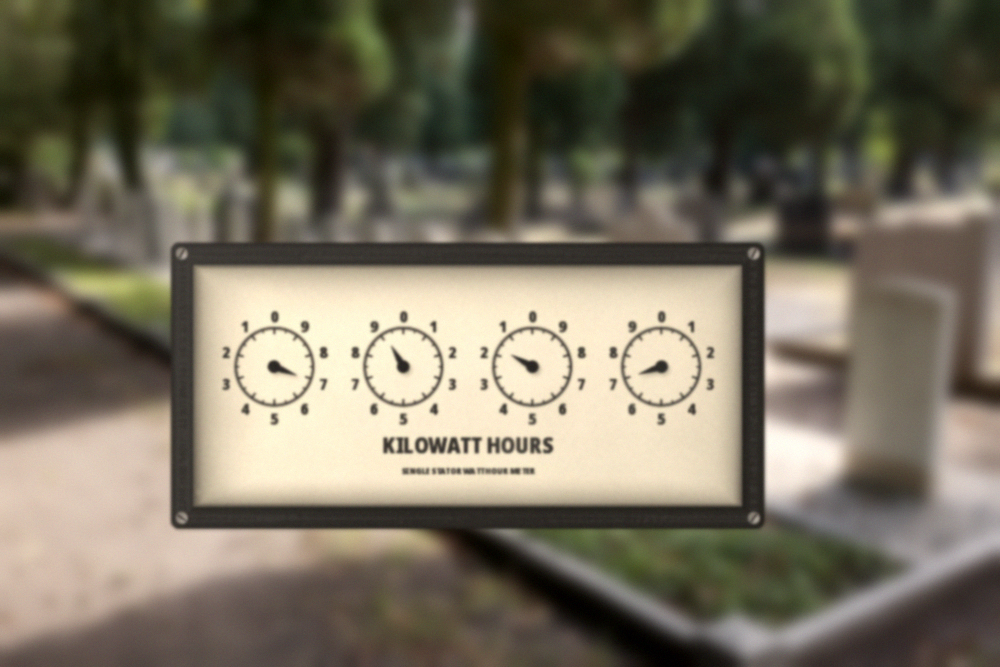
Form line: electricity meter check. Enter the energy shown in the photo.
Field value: 6917 kWh
